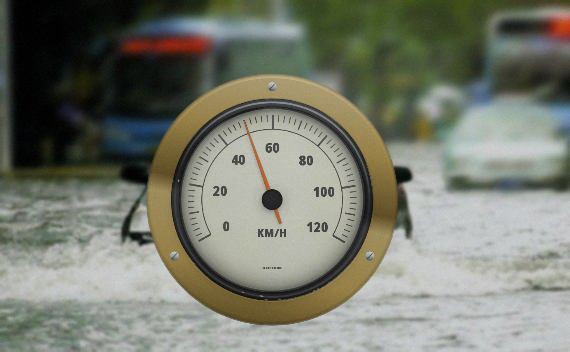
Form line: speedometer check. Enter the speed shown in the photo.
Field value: 50 km/h
